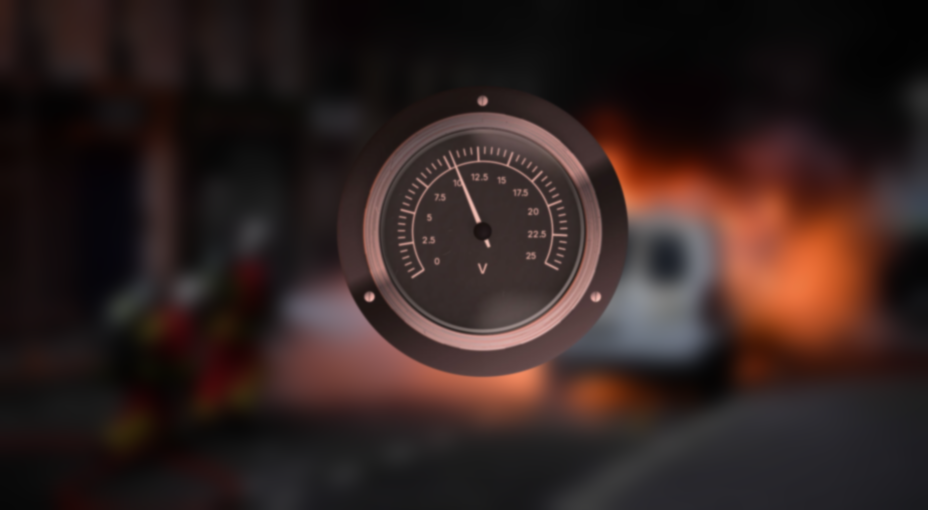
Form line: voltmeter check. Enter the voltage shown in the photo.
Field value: 10.5 V
